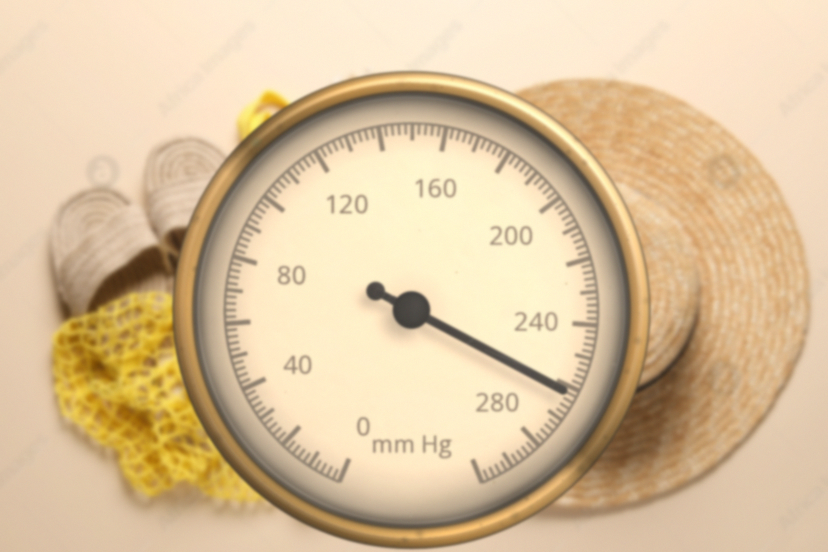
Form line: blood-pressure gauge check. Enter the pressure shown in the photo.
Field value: 262 mmHg
